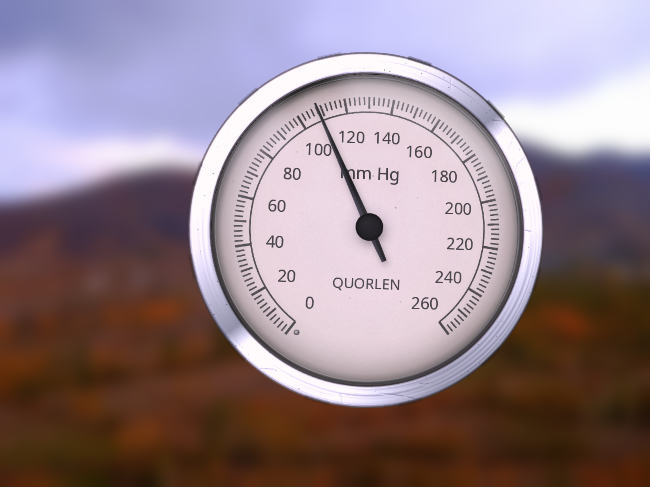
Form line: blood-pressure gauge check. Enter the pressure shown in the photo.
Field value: 108 mmHg
